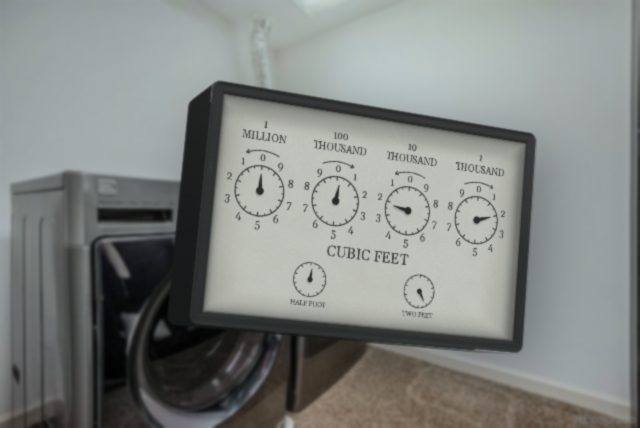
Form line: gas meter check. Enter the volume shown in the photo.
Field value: 2200 ft³
